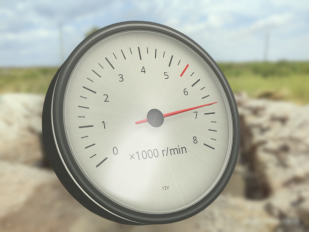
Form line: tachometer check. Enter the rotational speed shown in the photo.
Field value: 6750 rpm
